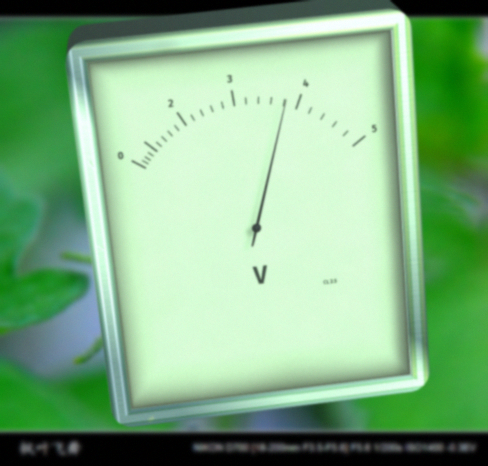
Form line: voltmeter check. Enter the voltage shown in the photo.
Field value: 3.8 V
